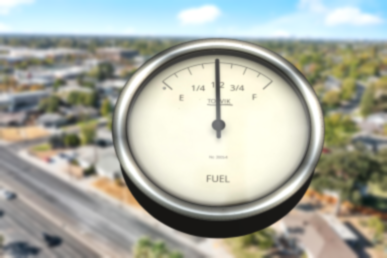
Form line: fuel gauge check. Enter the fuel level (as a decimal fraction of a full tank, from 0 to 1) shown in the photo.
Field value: 0.5
